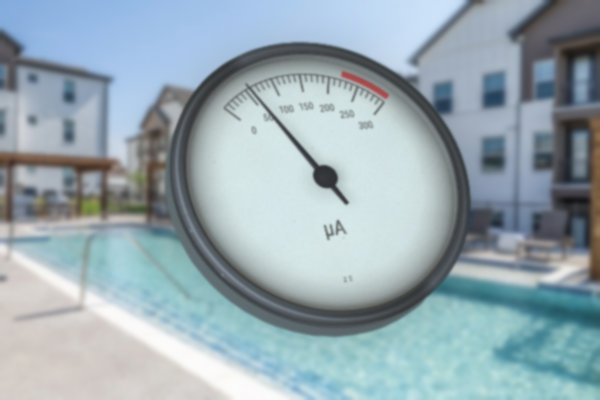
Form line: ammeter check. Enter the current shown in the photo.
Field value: 50 µA
